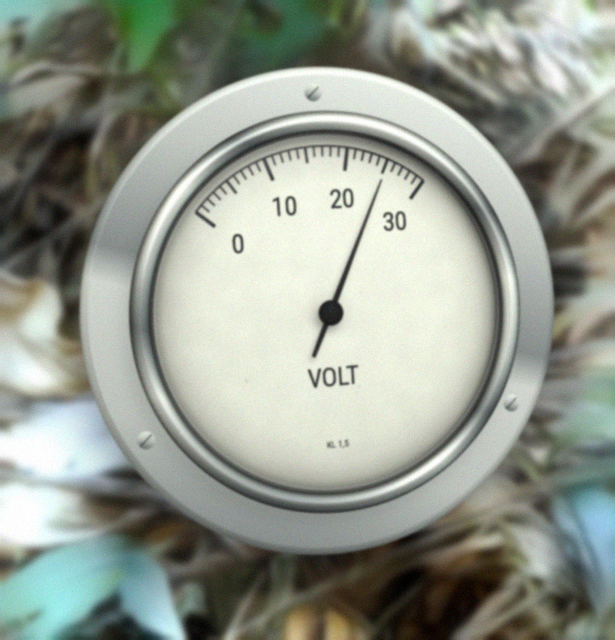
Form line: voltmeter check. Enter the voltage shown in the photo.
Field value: 25 V
